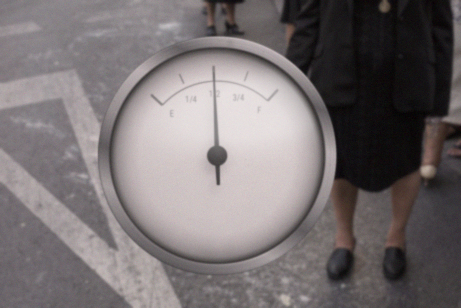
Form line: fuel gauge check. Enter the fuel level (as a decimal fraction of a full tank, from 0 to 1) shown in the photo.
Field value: 0.5
